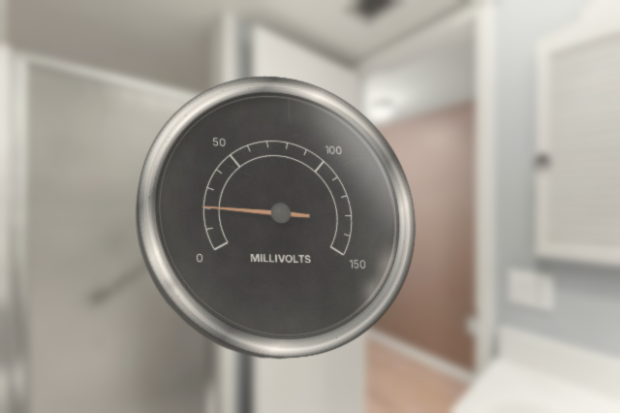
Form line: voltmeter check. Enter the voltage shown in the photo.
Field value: 20 mV
